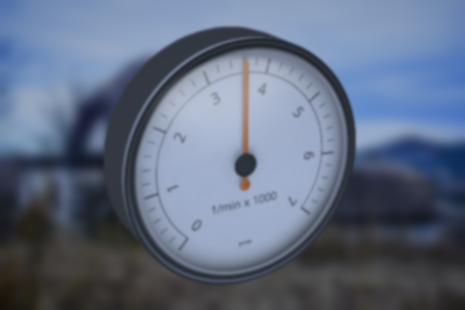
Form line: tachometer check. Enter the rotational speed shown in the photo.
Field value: 3600 rpm
